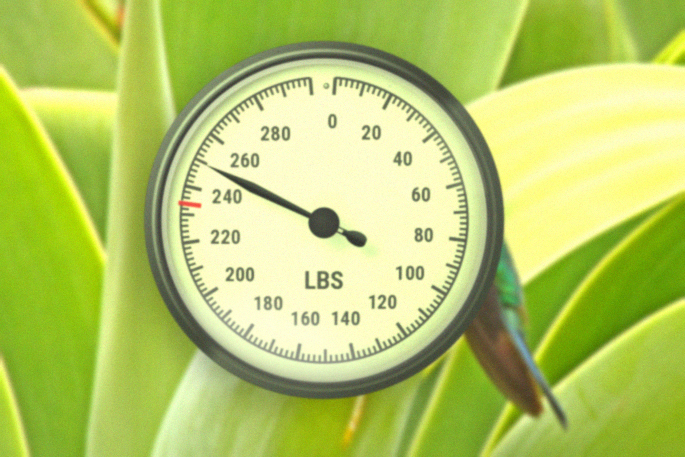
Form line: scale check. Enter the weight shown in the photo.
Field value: 250 lb
